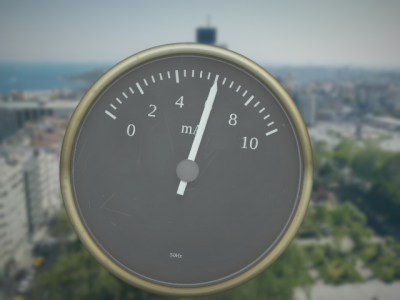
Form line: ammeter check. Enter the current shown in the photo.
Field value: 6 mA
